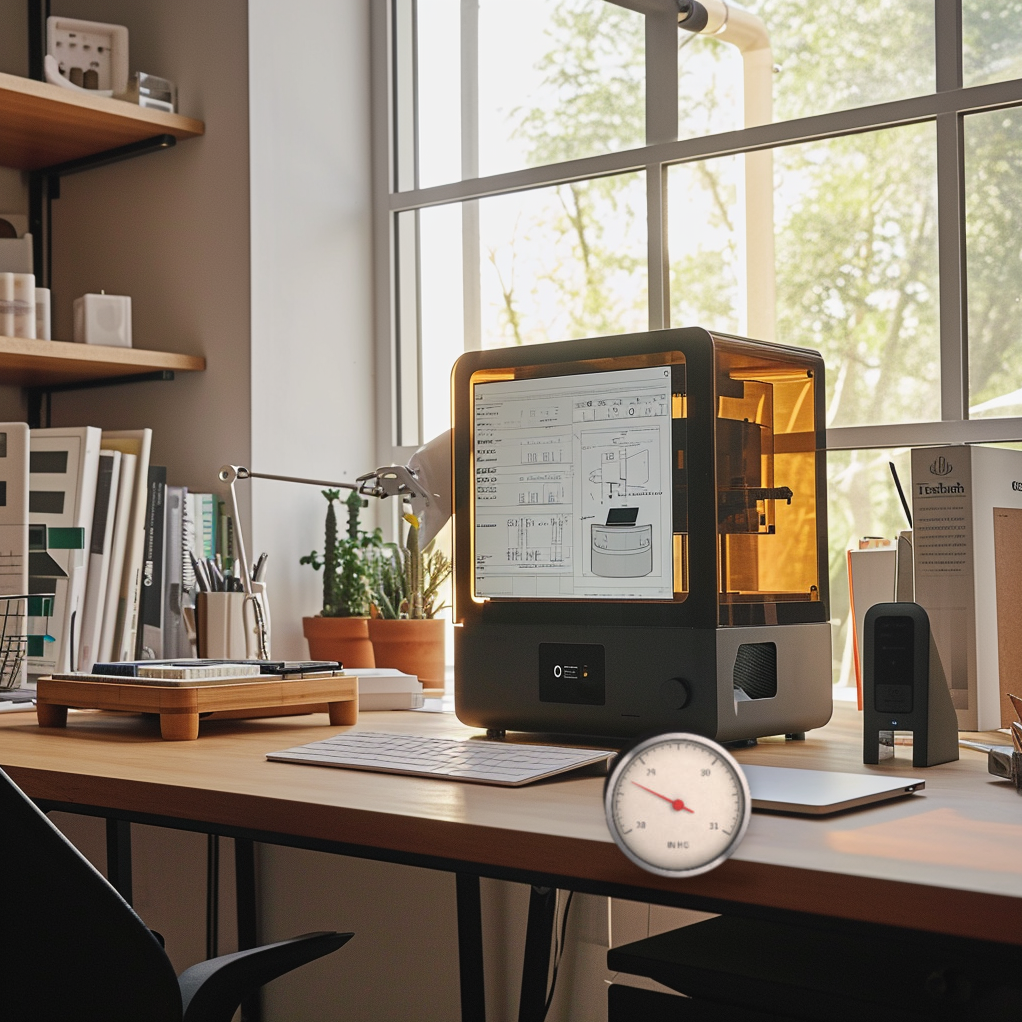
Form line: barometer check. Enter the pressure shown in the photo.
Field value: 28.7 inHg
